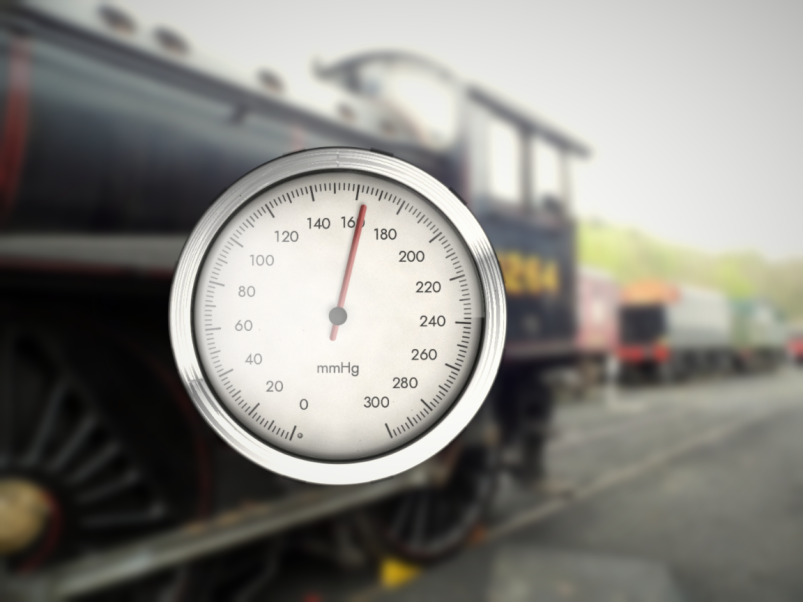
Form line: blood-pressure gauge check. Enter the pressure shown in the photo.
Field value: 164 mmHg
